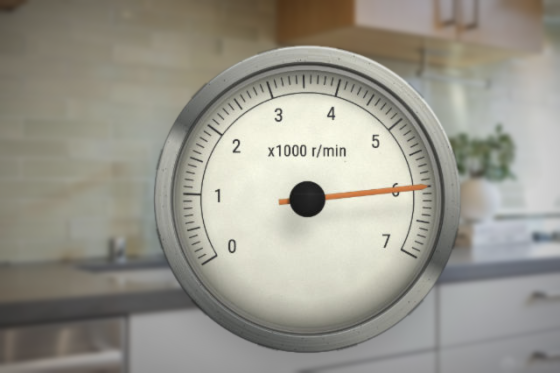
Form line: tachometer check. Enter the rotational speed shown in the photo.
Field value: 6000 rpm
